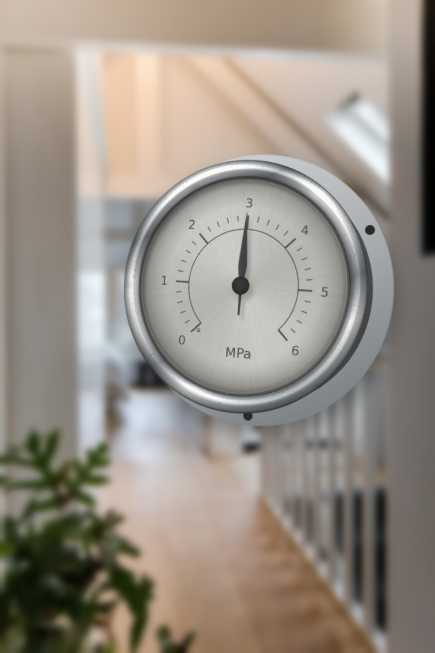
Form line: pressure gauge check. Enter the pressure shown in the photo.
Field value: 3 MPa
